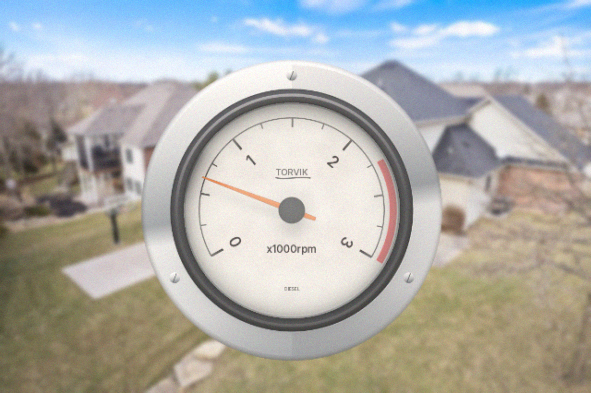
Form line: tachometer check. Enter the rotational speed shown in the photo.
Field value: 625 rpm
